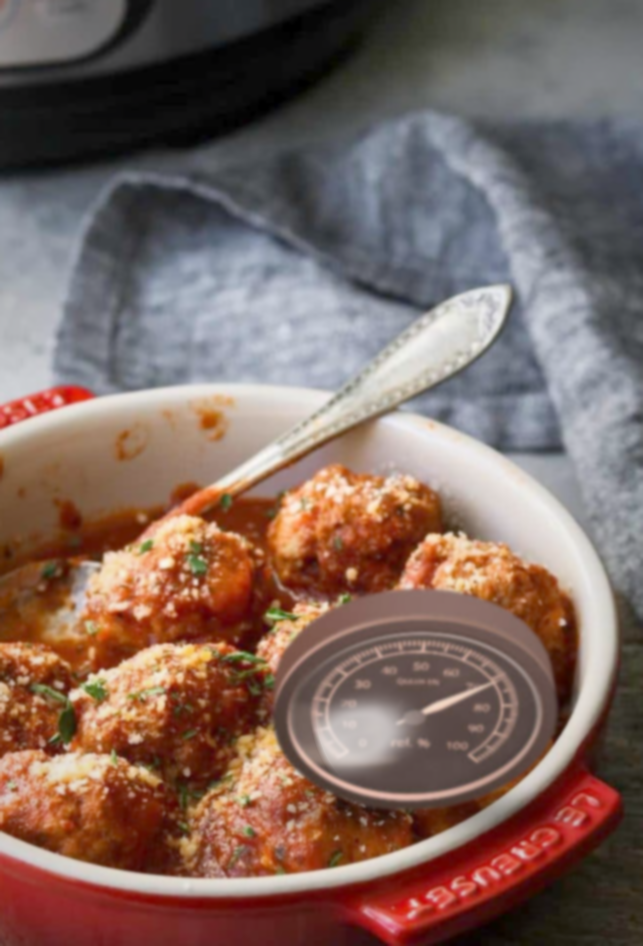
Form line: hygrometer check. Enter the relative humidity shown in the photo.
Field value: 70 %
